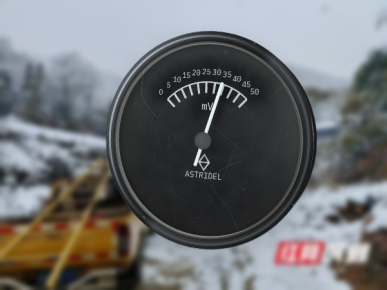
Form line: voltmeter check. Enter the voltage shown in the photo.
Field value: 35 mV
